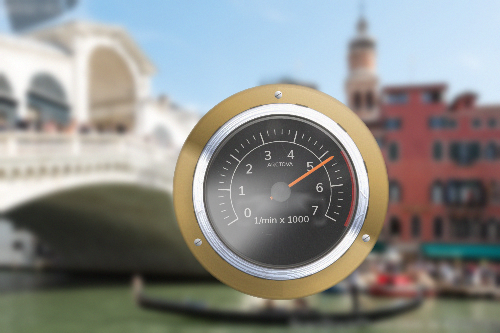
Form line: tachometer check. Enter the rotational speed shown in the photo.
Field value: 5200 rpm
